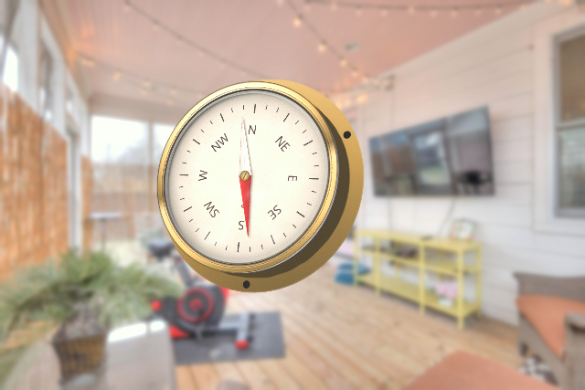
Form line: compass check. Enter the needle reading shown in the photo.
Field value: 170 °
